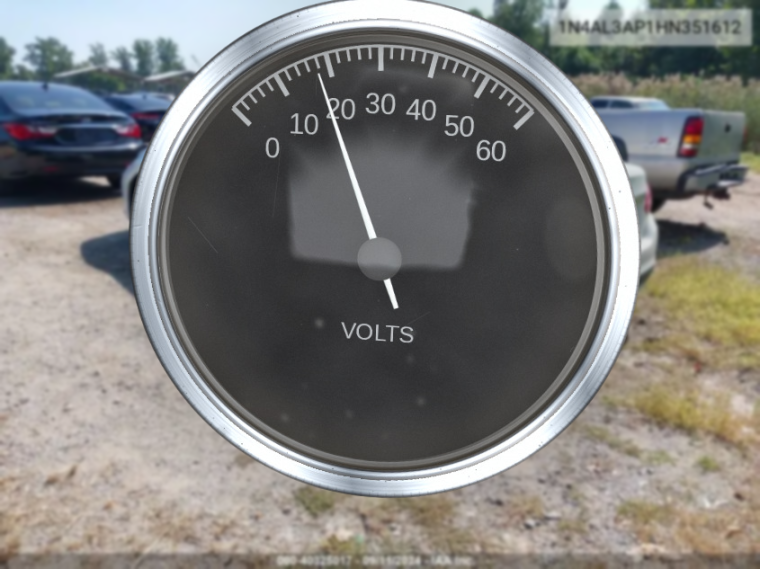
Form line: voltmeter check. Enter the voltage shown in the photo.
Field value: 18 V
